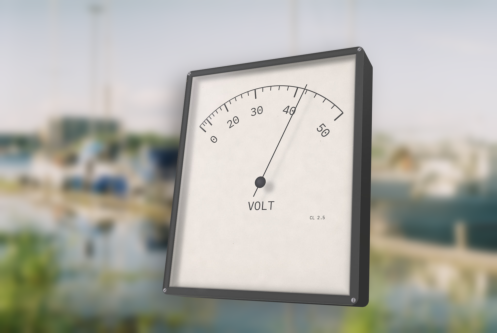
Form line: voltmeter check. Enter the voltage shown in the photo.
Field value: 42 V
